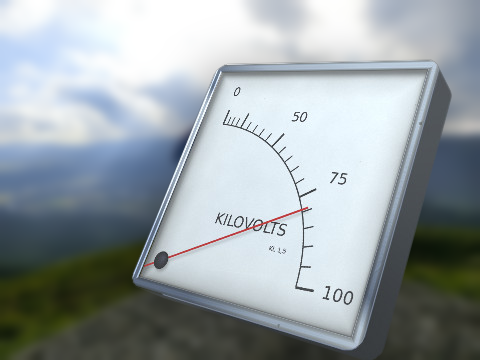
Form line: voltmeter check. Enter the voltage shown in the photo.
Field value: 80 kV
